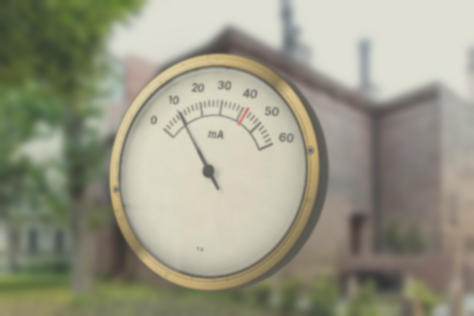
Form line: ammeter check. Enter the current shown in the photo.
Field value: 10 mA
